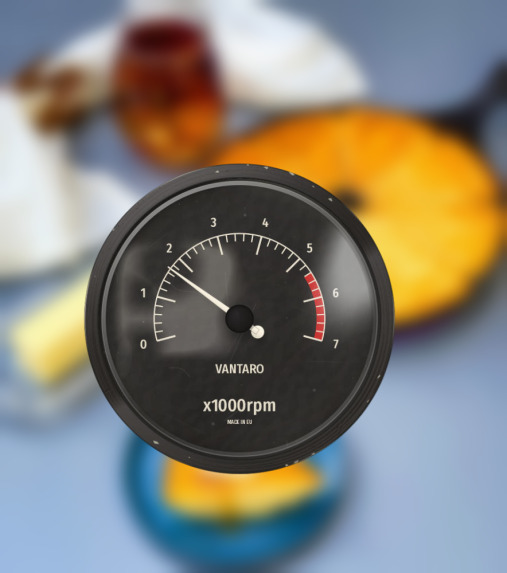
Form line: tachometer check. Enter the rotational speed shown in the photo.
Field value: 1700 rpm
